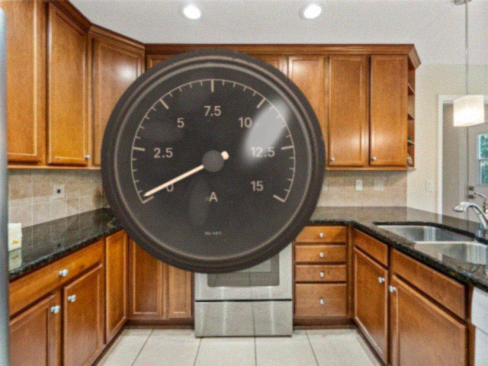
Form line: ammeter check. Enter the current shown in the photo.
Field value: 0.25 A
